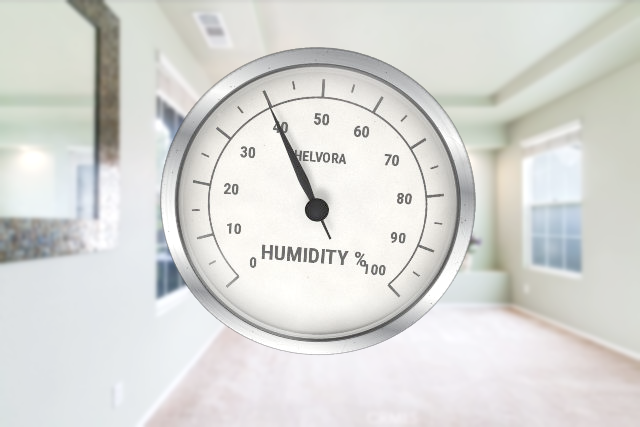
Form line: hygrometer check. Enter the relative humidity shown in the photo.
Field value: 40 %
